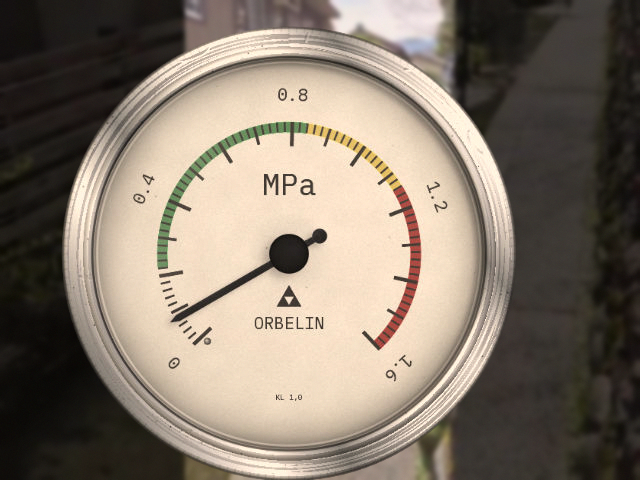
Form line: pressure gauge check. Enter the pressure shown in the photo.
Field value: 0.08 MPa
